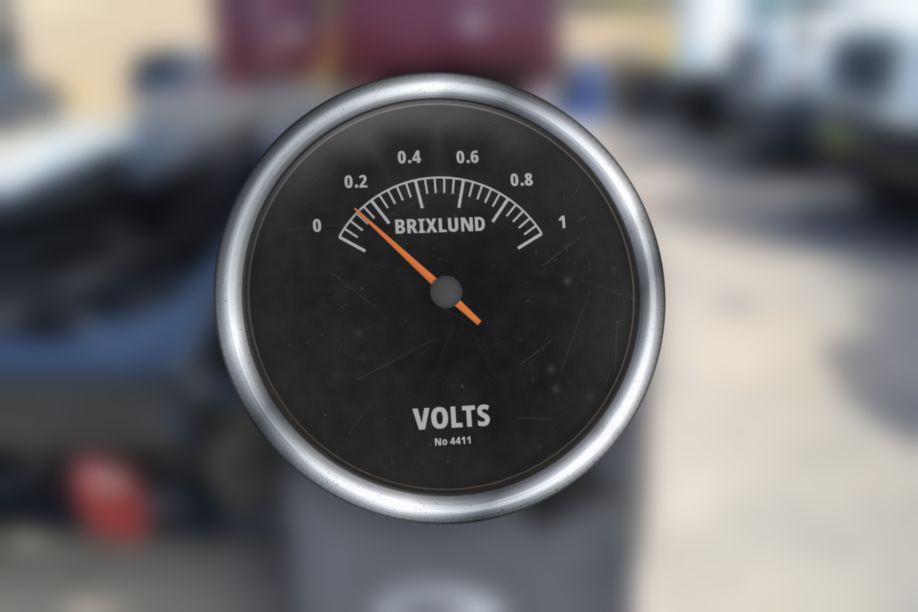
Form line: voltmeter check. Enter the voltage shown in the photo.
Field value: 0.12 V
